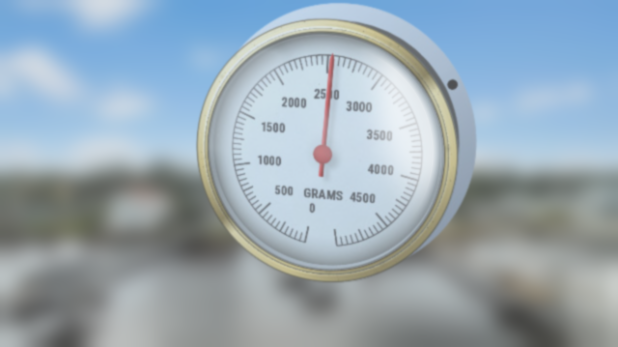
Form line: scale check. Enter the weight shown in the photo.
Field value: 2550 g
